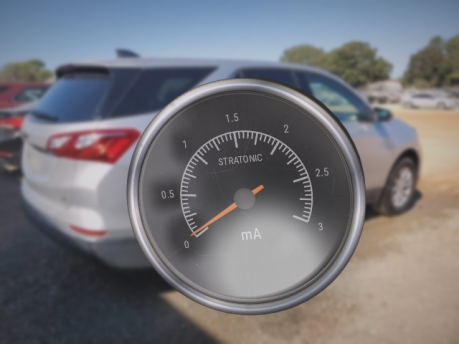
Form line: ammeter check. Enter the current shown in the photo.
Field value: 0.05 mA
